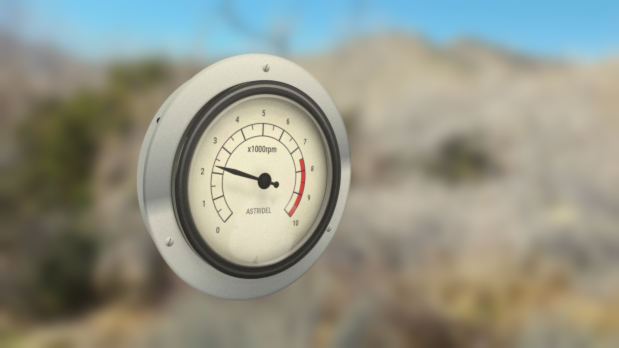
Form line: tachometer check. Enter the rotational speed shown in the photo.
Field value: 2250 rpm
